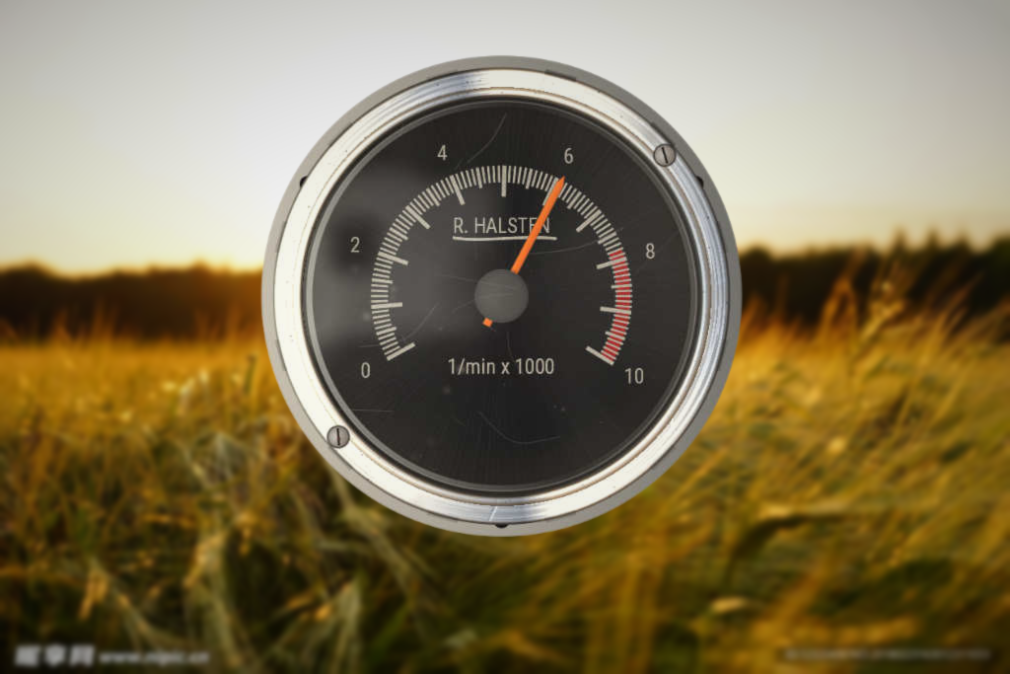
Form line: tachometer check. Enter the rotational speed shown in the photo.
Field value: 6100 rpm
